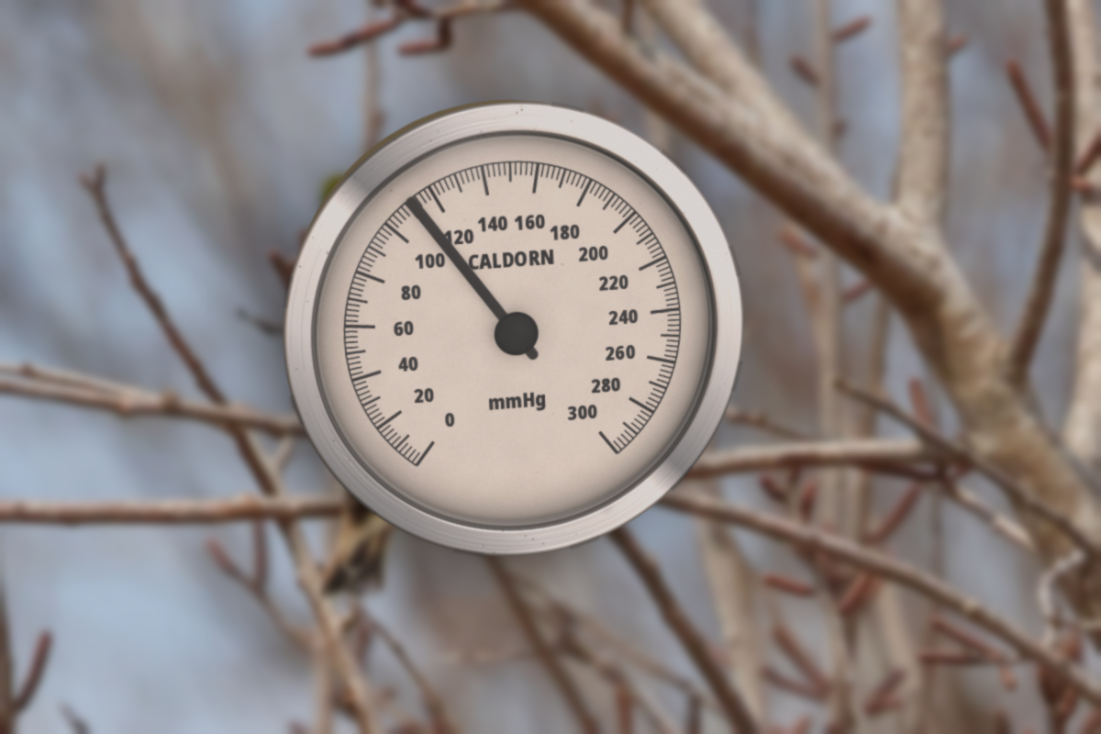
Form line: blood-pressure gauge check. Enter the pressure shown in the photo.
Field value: 112 mmHg
